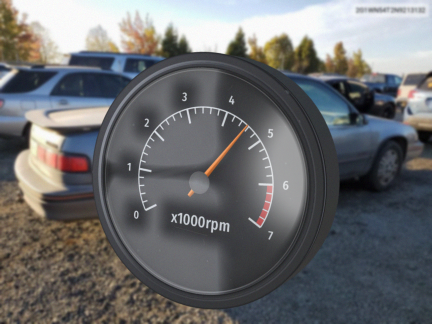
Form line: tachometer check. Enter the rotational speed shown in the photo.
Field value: 4600 rpm
